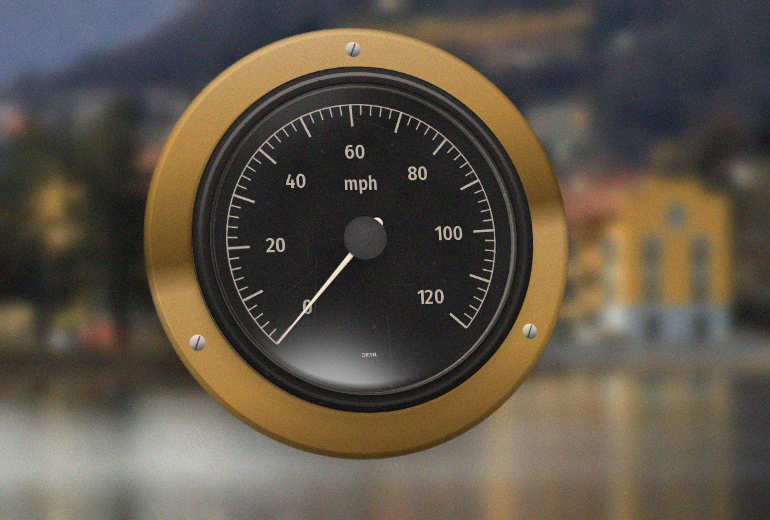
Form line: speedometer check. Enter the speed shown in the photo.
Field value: 0 mph
